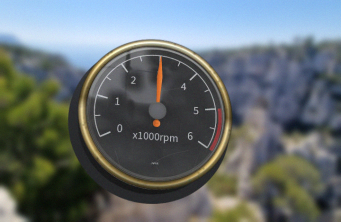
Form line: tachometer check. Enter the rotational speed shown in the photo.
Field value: 3000 rpm
